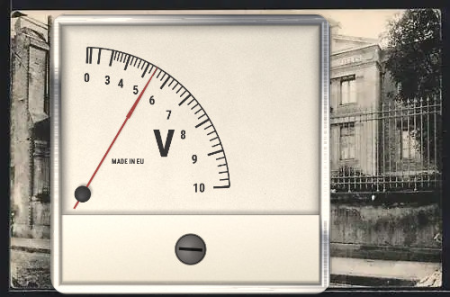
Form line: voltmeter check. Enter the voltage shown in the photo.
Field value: 5.4 V
